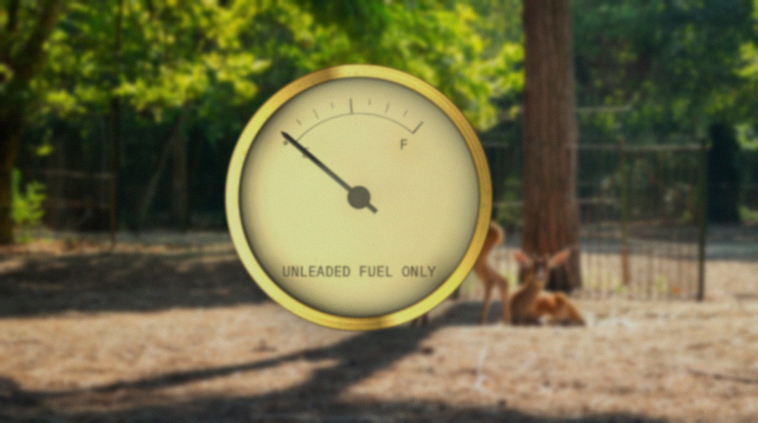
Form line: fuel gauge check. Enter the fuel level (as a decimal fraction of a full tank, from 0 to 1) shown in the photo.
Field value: 0
